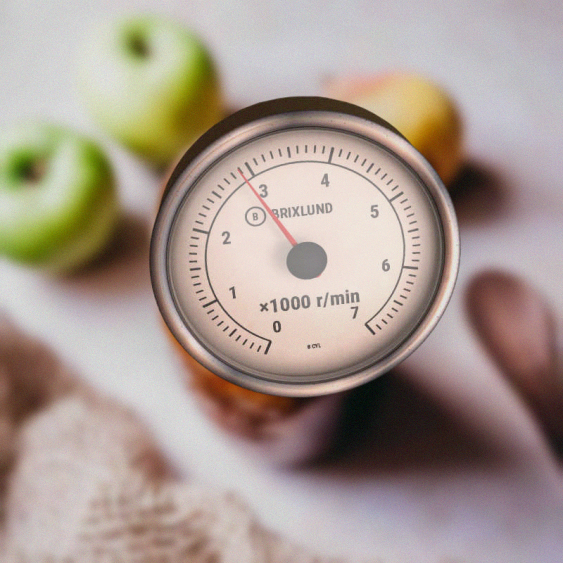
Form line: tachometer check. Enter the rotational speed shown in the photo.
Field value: 2900 rpm
